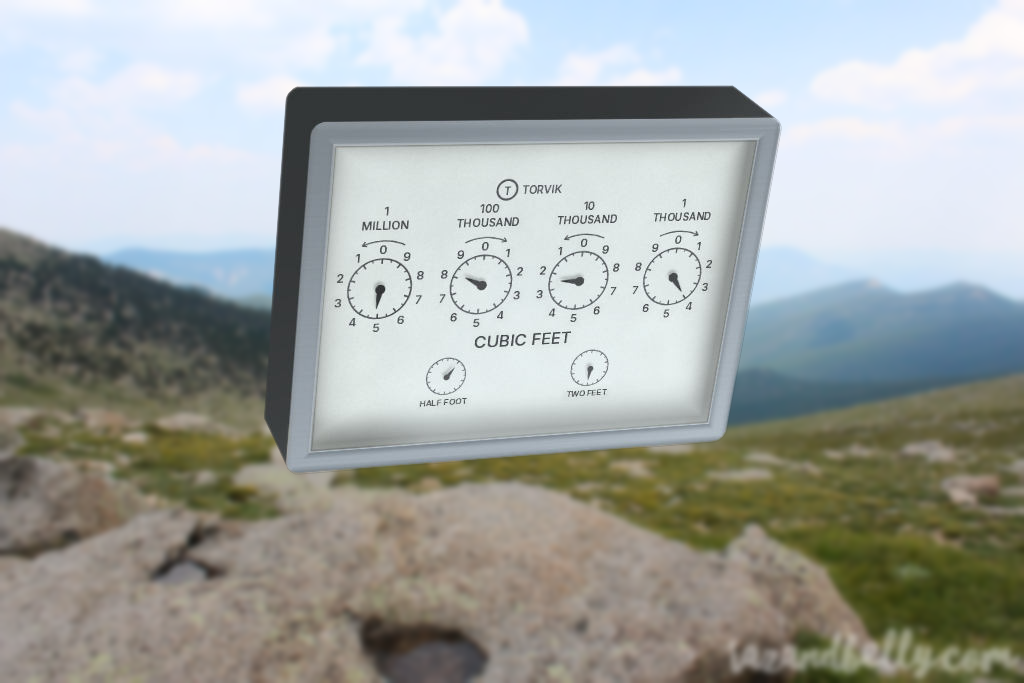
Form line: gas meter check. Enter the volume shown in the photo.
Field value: 482400 ft³
